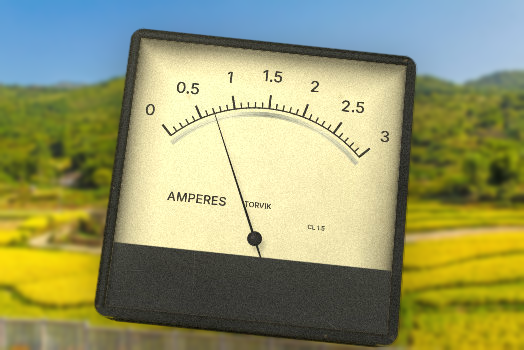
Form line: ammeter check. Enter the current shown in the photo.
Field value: 0.7 A
